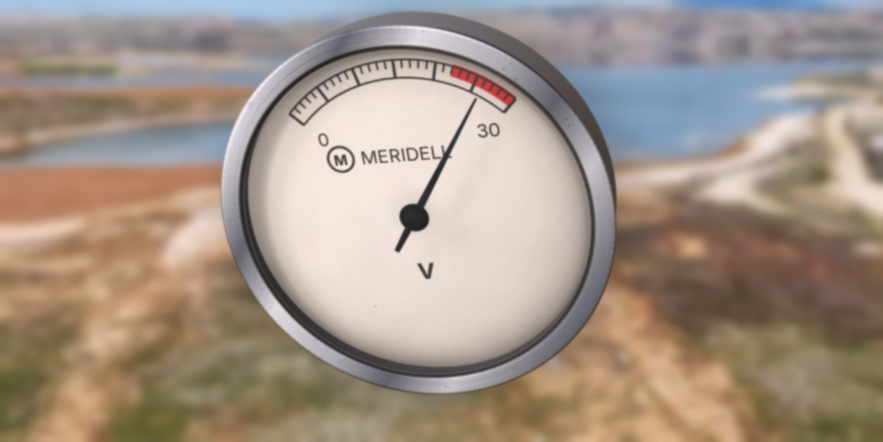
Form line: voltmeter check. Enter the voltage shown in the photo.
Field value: 26 V
